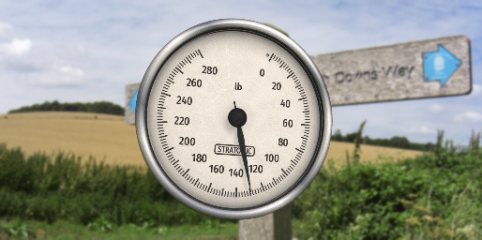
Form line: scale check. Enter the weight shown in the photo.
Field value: 130 lb
